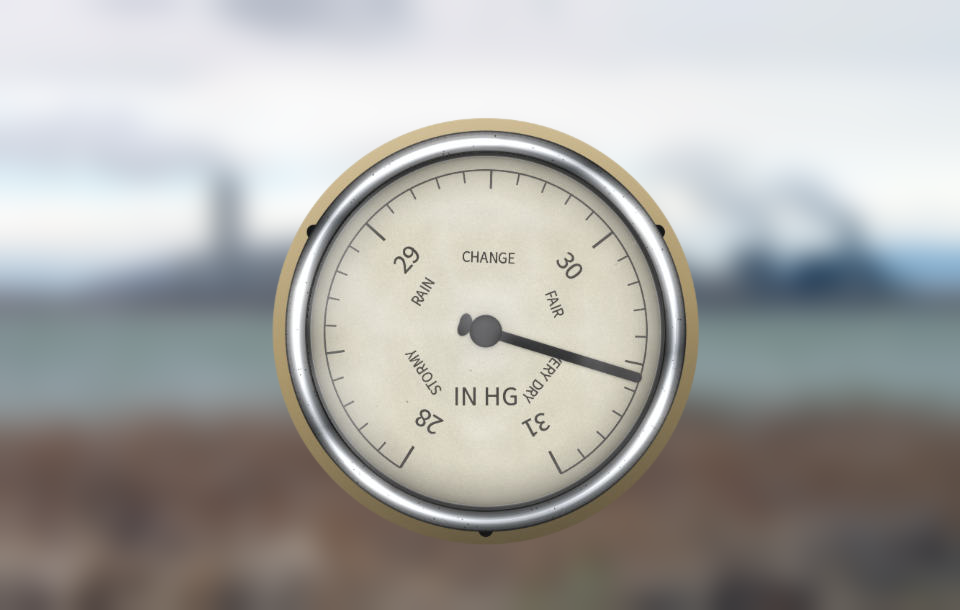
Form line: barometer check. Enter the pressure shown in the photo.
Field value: 30.55 inHg
